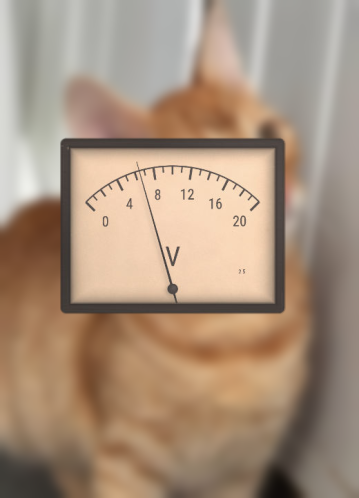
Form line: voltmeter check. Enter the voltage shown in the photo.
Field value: 6.5 V
